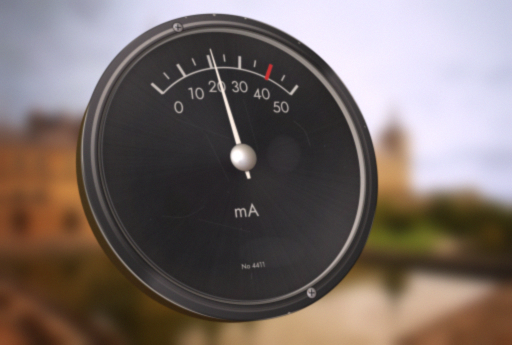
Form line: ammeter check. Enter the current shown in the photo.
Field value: 20 mA
